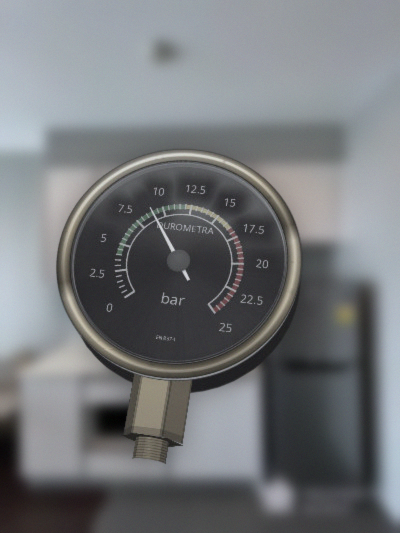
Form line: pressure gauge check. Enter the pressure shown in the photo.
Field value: 9 bar
